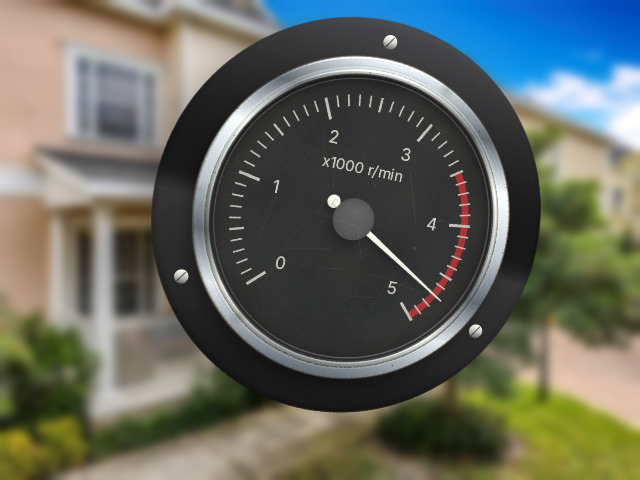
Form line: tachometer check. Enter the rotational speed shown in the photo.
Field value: 4700 rpm
